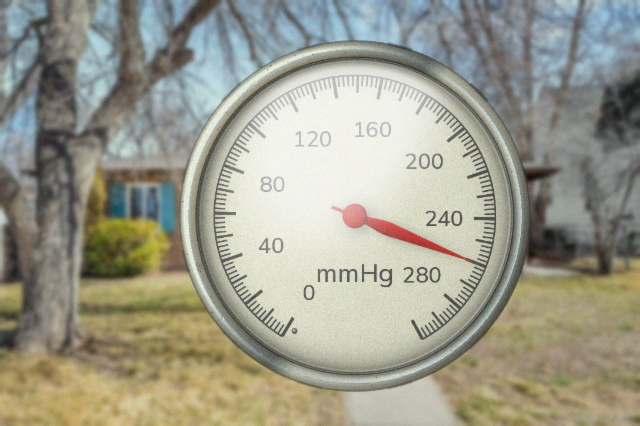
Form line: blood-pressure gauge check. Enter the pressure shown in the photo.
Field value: 260 mmHg
